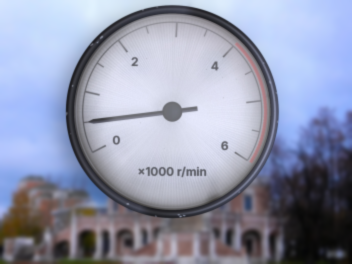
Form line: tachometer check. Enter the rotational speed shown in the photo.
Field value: 500 rpm
